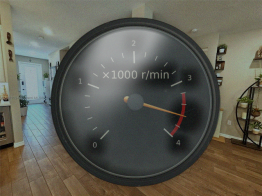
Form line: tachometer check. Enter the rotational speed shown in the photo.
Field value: 3600 rpm
